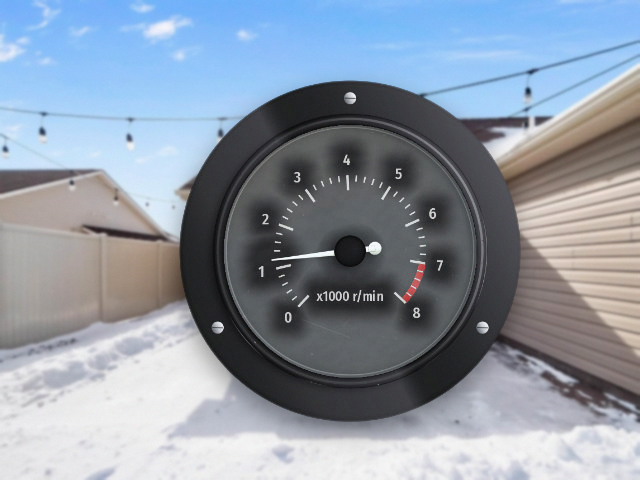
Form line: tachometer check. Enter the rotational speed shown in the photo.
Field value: 1200 rpm
